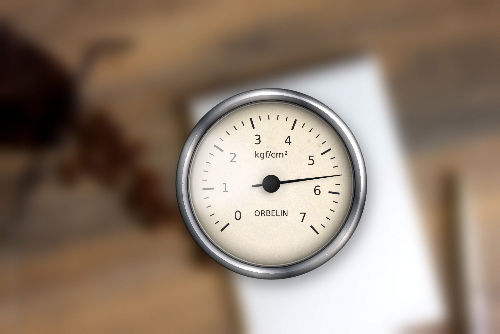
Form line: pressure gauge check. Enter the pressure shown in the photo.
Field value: 5.6 kg/cm²
